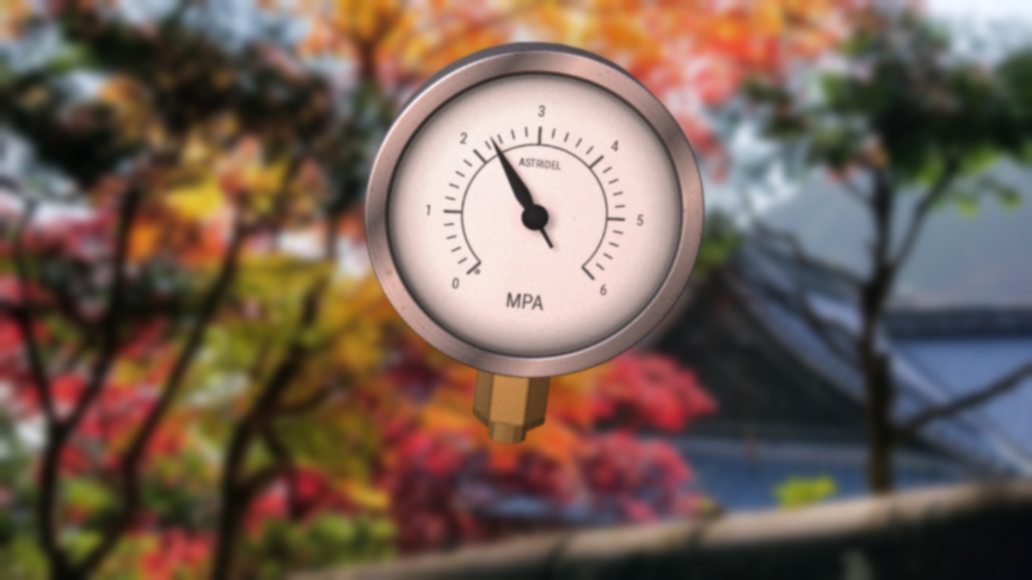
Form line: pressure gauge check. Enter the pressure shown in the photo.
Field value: 2.3 MPa
